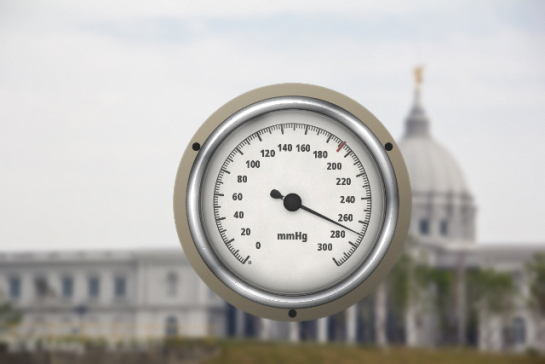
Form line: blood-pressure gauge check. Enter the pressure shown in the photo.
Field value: 270 mmHg
